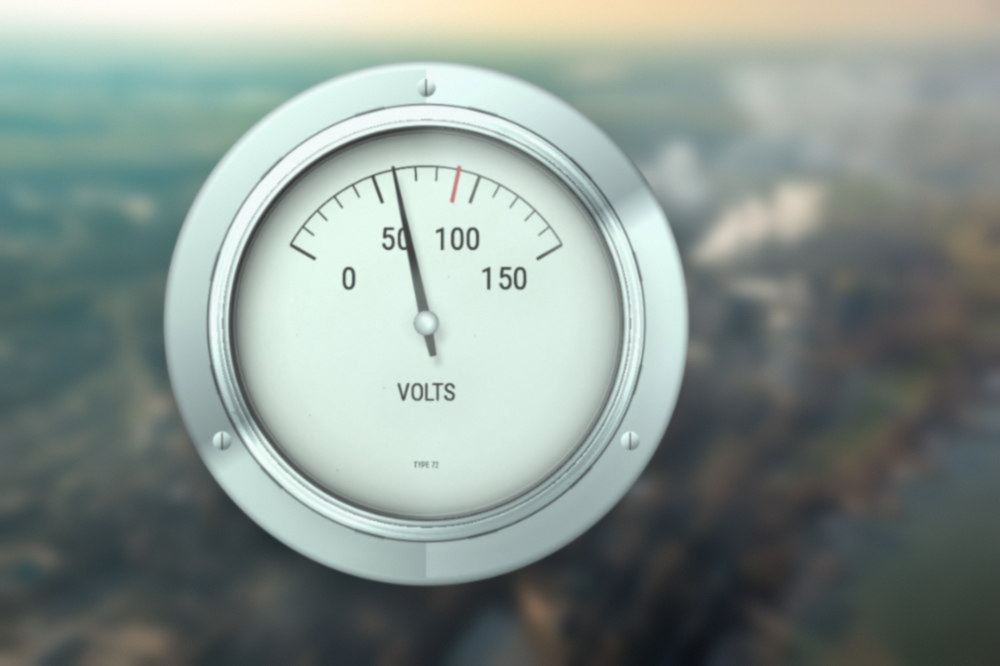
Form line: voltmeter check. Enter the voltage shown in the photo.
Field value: 60 V
